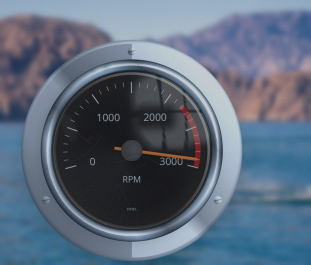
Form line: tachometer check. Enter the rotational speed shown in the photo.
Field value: 2900 rpm
